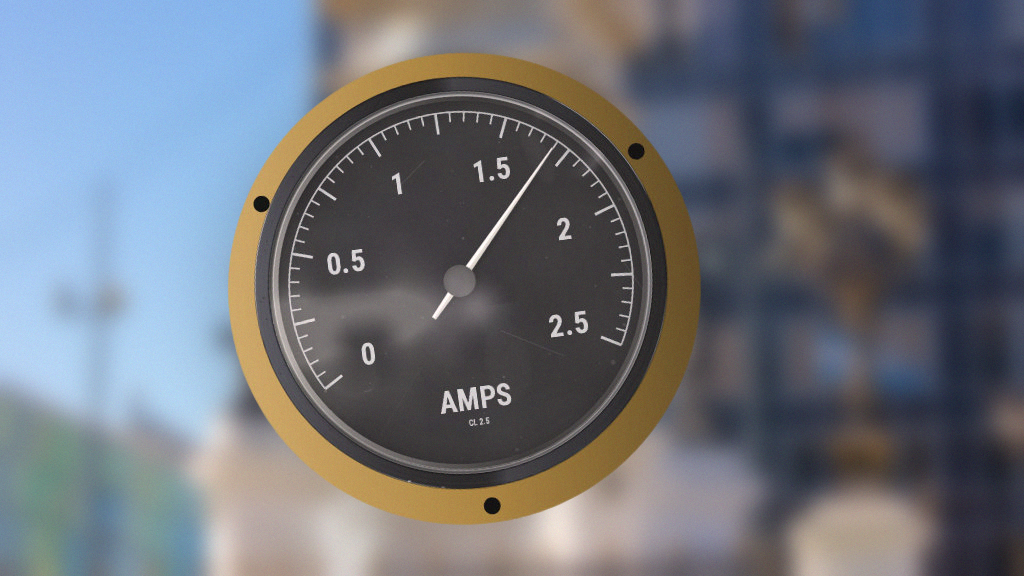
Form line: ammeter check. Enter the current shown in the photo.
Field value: 1.7 A
